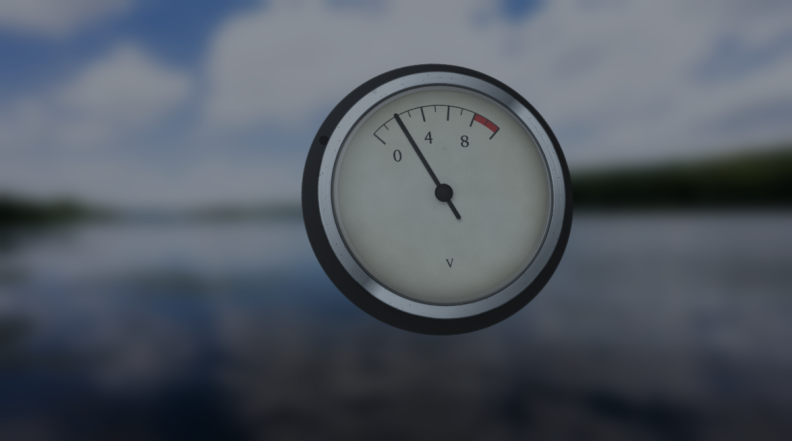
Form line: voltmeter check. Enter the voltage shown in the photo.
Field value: 2 V
